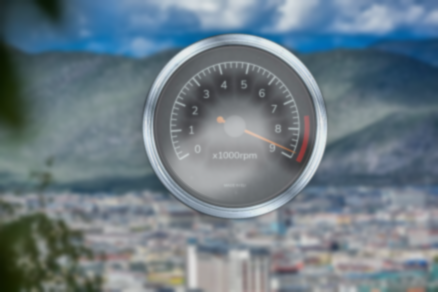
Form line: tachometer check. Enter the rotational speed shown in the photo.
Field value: 8800 rpm
